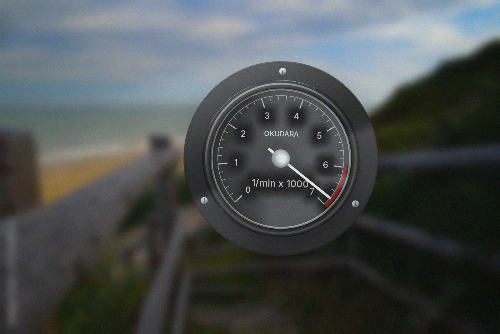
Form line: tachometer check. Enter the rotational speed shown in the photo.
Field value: 6800 rpm
